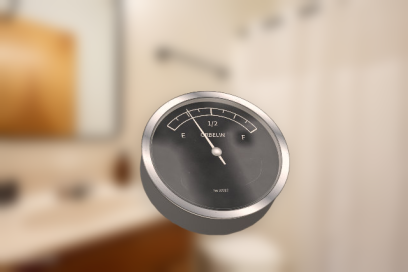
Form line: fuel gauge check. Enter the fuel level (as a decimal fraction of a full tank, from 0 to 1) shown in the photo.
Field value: 0.25
